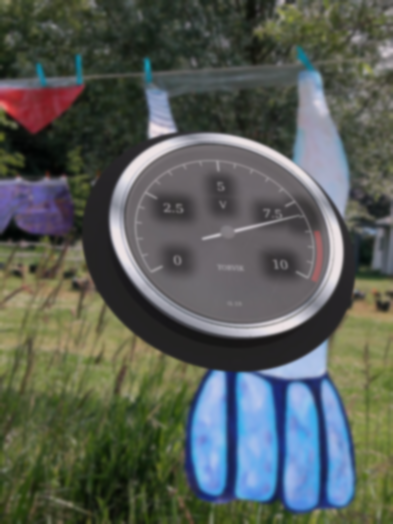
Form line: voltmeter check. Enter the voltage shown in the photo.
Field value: 8 V
